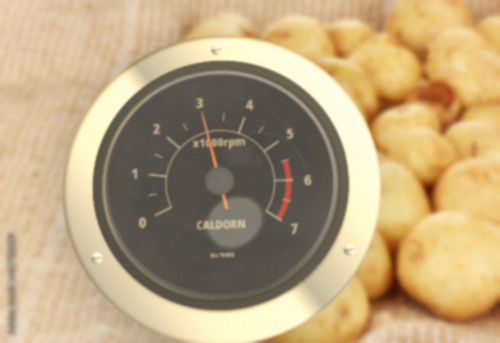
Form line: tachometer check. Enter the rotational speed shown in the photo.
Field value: 3000 rpm
